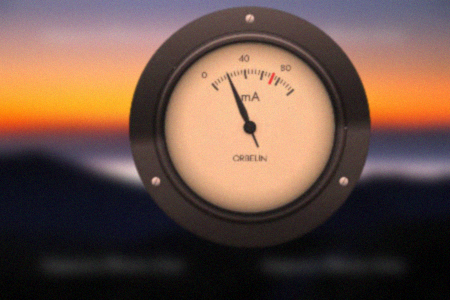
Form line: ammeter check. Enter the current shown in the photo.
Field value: 20 mA
